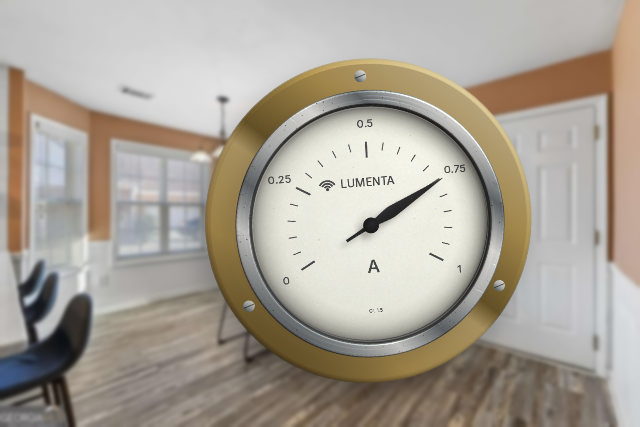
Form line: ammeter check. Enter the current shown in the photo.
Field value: 0.75 A
